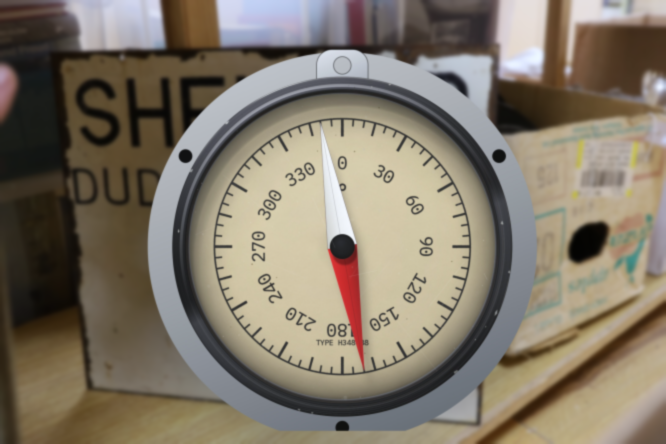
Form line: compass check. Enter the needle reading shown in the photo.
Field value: 170 °
